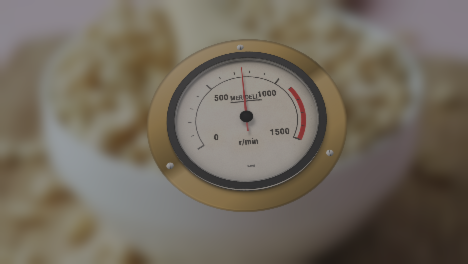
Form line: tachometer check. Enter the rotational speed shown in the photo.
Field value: 750 rpm
